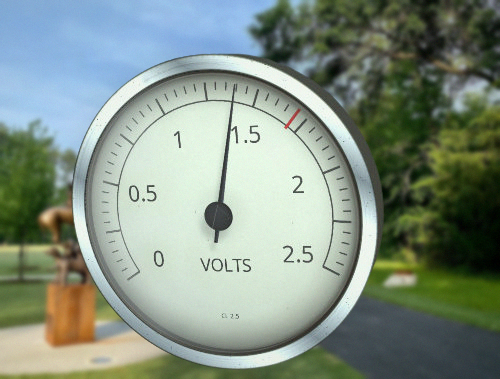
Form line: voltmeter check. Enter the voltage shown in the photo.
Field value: 1.4 V
